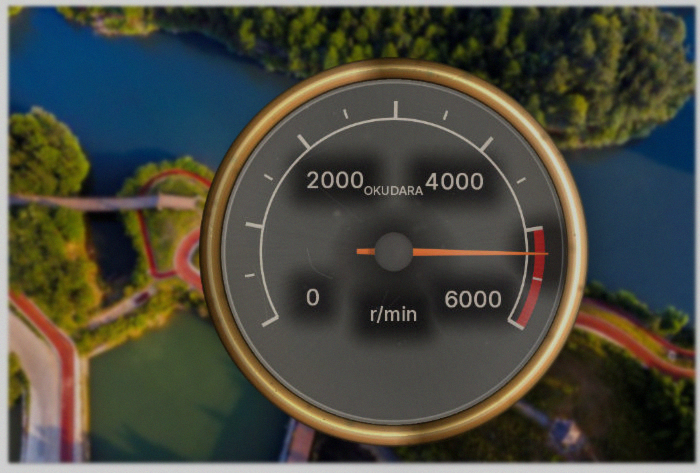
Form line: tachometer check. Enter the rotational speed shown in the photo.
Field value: 5250 rpm
